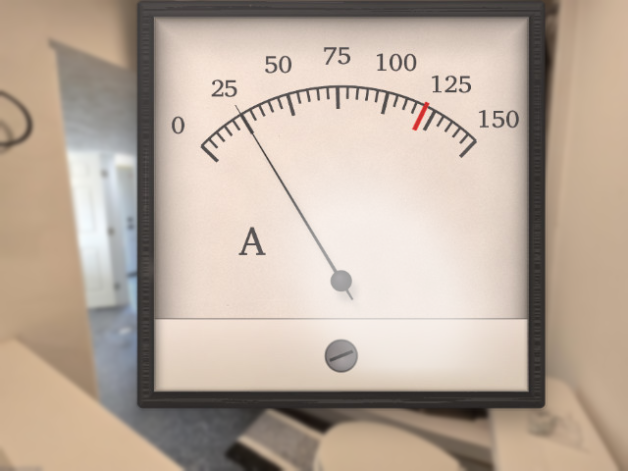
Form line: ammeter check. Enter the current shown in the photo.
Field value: 25 A
